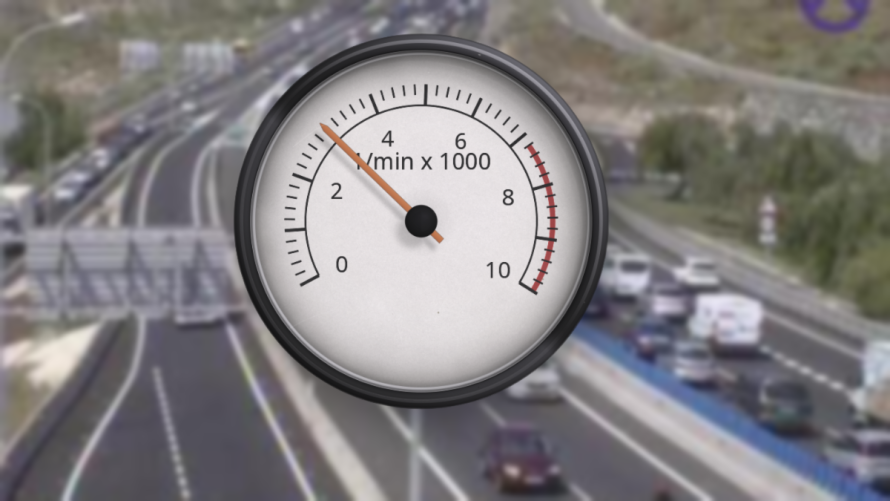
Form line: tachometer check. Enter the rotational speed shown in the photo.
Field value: 3000 rpm
